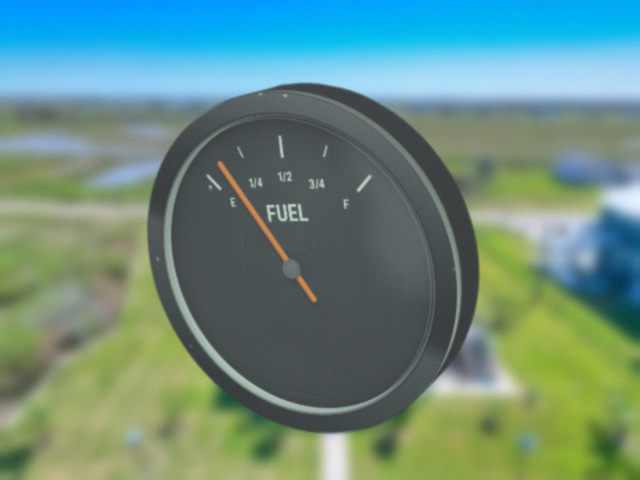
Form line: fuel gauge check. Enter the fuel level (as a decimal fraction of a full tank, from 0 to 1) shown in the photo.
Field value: 0.125
